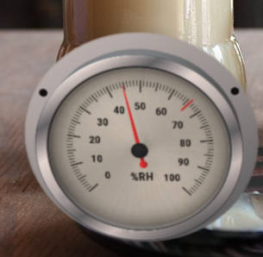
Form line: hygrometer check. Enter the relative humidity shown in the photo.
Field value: 45 %
